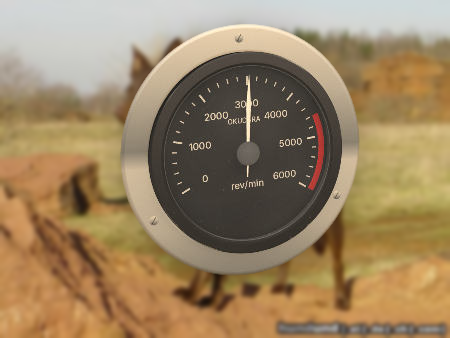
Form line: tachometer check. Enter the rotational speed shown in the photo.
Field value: 3000 rpm
